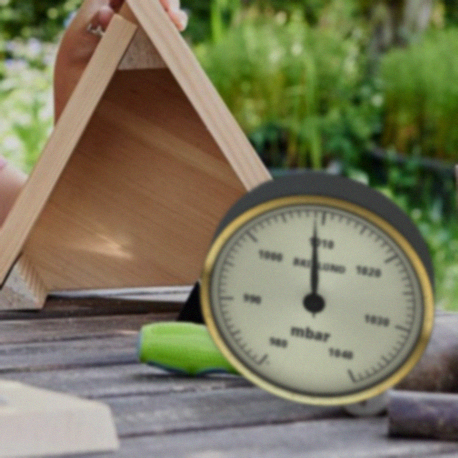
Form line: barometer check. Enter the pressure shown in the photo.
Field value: 1009 mbar
